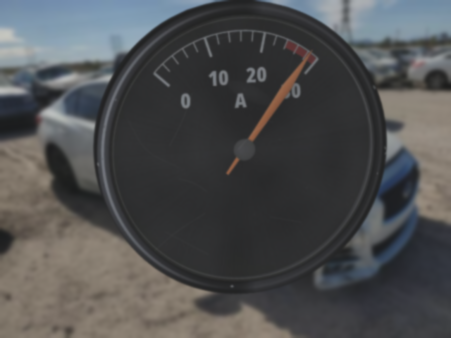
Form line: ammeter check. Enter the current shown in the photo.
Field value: 28 A
